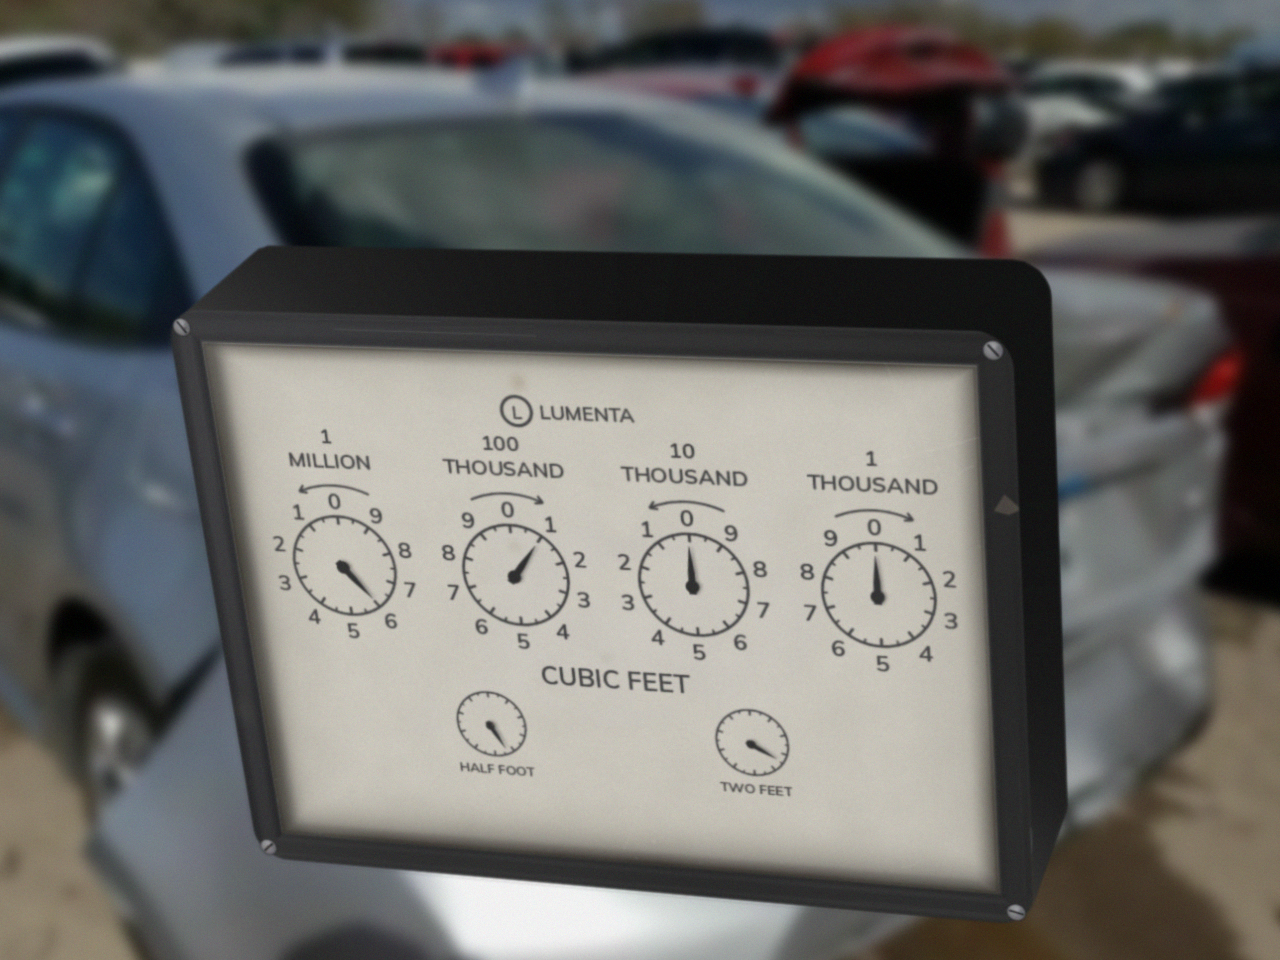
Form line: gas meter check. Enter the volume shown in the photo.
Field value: 610000 ft³
